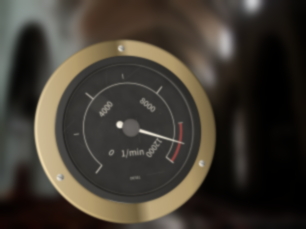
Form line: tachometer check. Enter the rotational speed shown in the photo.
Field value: 11000 rpm
